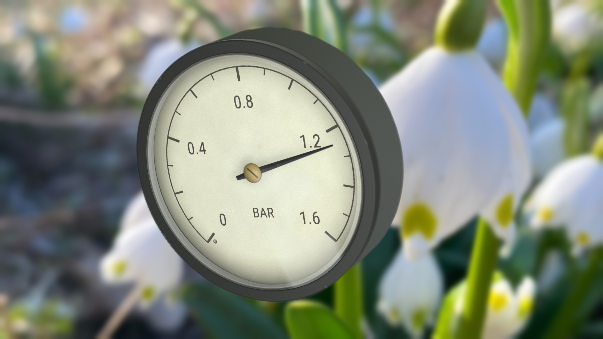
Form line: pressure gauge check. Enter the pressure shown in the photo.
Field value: 1.25 bar
